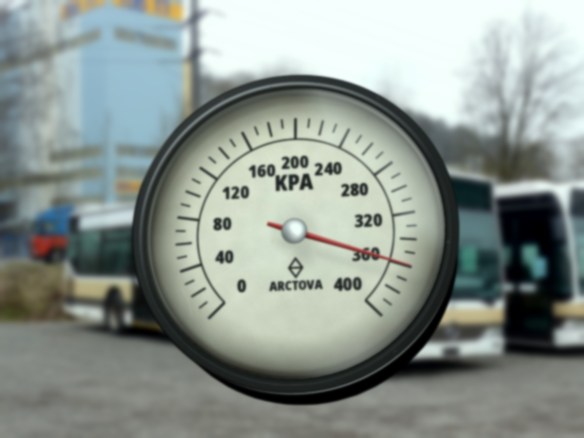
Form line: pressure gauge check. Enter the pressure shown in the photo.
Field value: 360 kPa
